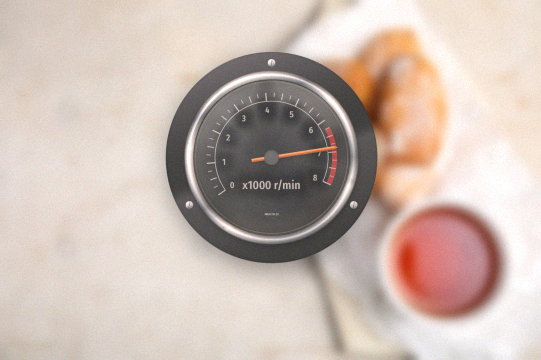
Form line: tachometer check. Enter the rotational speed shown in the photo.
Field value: 6875 rpm
